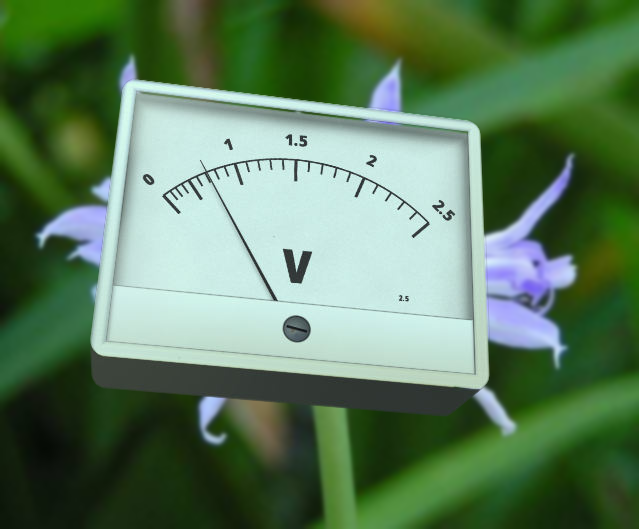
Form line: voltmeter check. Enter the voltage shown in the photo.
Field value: 0.7 V
